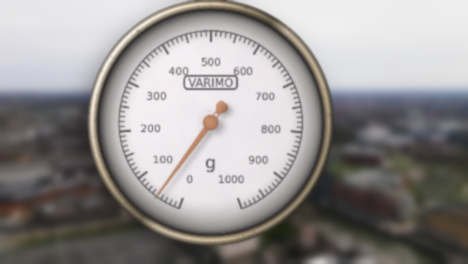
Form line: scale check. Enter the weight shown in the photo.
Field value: 50 g
